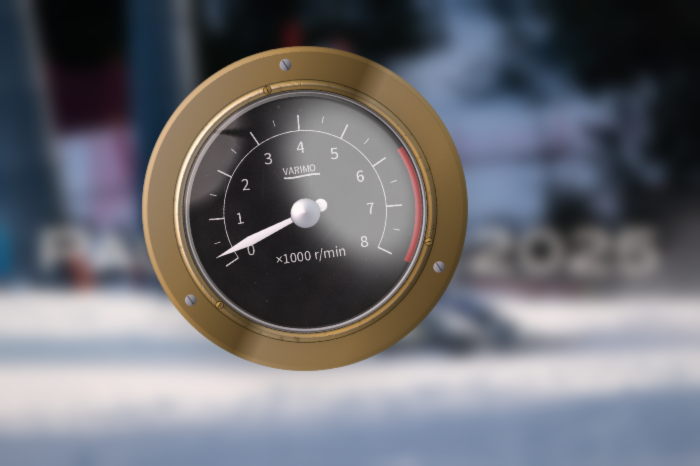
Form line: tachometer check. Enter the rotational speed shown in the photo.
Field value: 250 rpm
